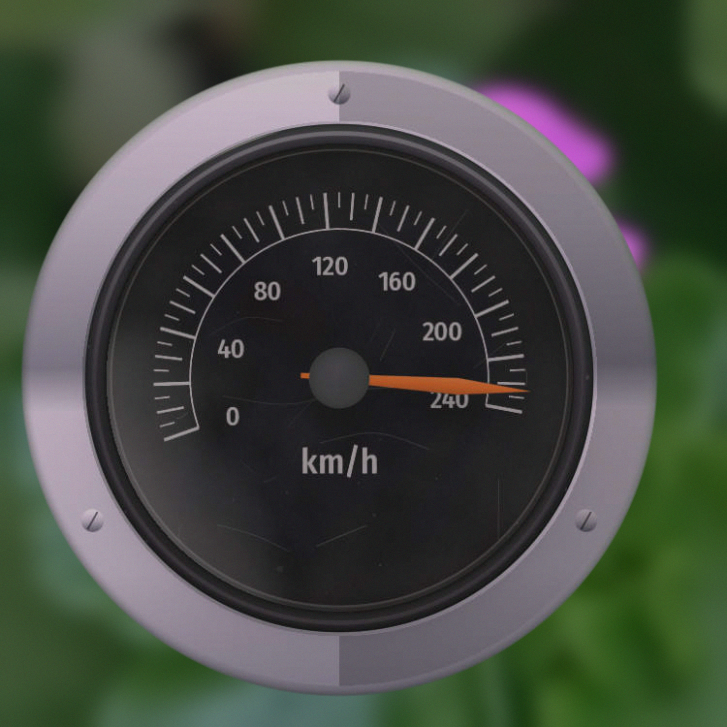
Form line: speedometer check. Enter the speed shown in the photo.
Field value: 232.5 km/h
